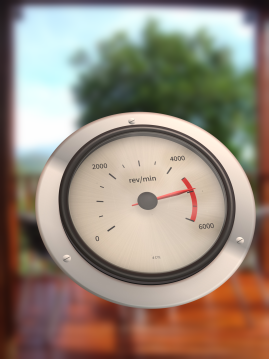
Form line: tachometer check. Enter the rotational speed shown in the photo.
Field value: 5000 rpm
